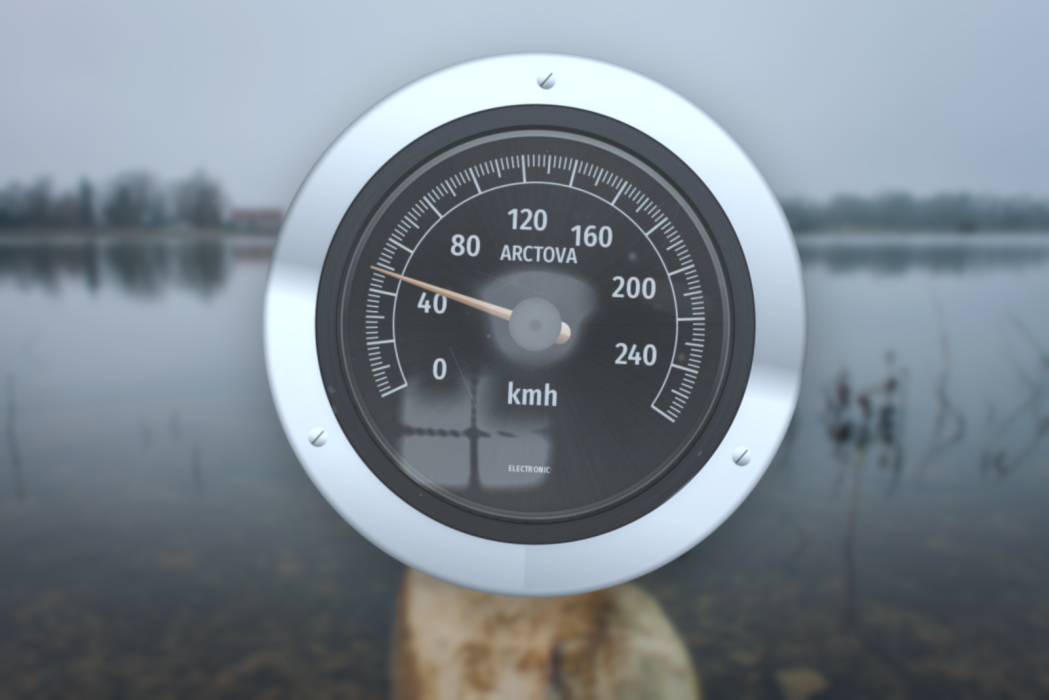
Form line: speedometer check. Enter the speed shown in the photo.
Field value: 48 km/h
